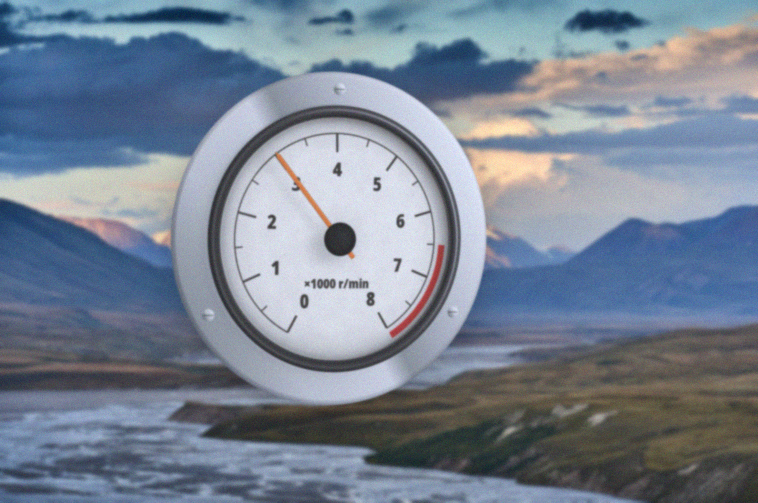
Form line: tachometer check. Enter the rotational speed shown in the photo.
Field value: 3000 rpm
